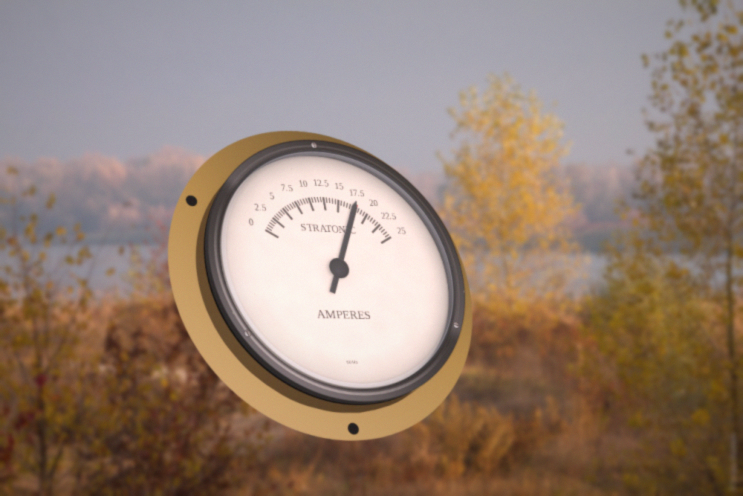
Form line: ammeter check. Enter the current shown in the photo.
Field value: 17.5 A
